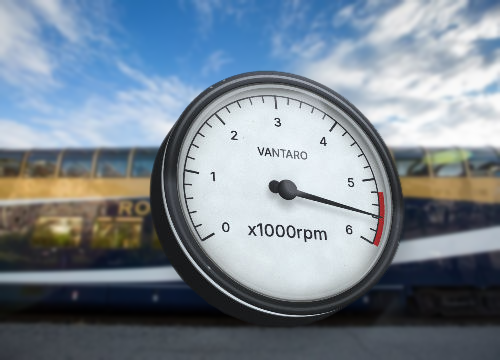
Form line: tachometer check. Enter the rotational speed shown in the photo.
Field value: 5600 rpm
